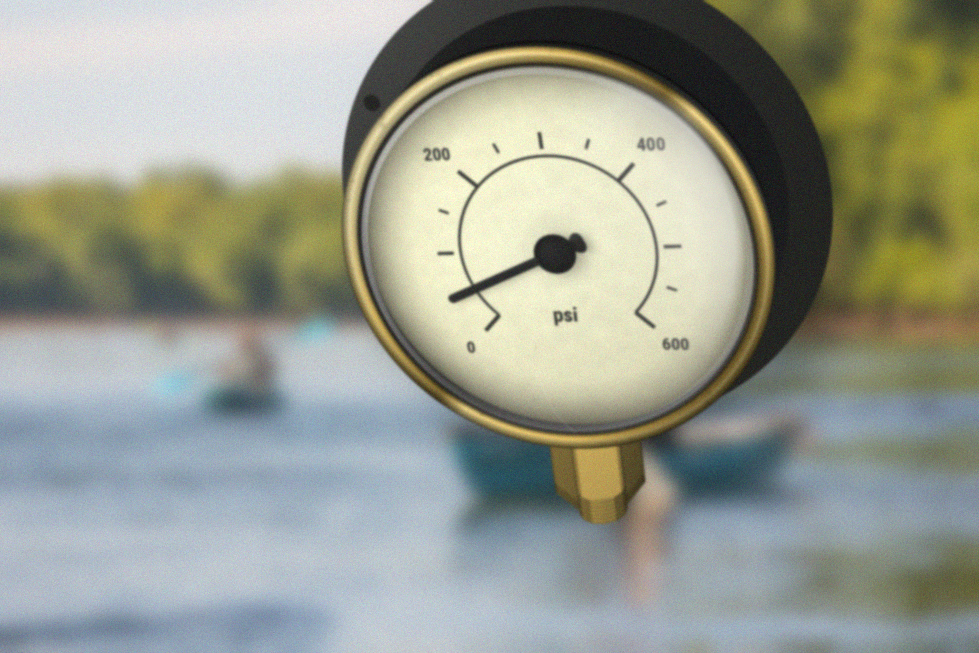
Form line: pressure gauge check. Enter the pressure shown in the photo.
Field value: 50 psi
